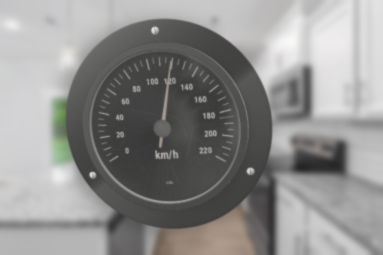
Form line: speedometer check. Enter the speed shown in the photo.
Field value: 120 km/h
